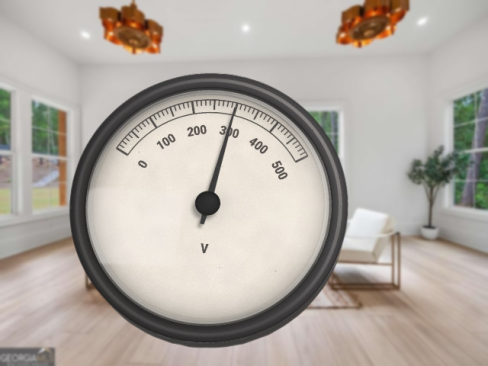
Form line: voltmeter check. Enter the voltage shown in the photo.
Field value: 300 V
